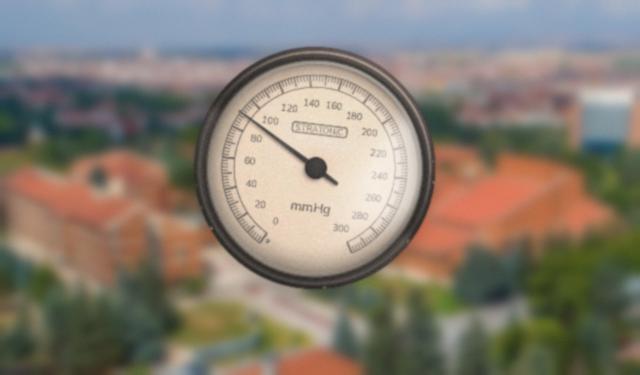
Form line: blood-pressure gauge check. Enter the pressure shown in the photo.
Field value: 90 mmHg
